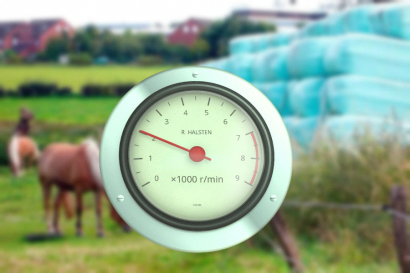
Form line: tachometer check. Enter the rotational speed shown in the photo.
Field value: 2000 rpm
